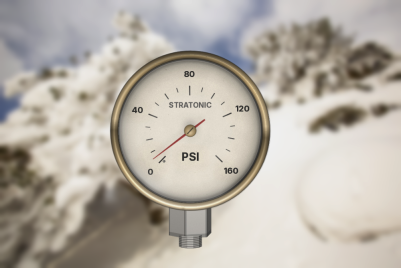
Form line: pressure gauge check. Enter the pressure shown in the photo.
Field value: 5 psi
